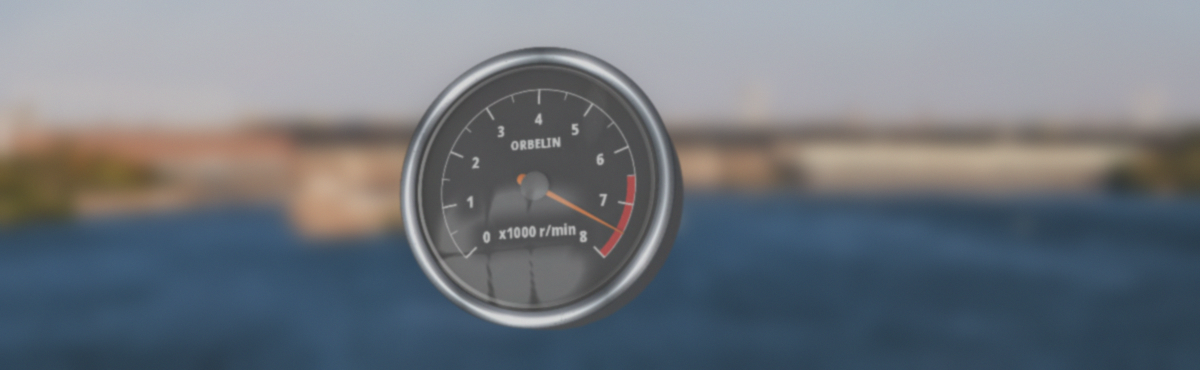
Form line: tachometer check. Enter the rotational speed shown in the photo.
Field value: 7500 rpm
